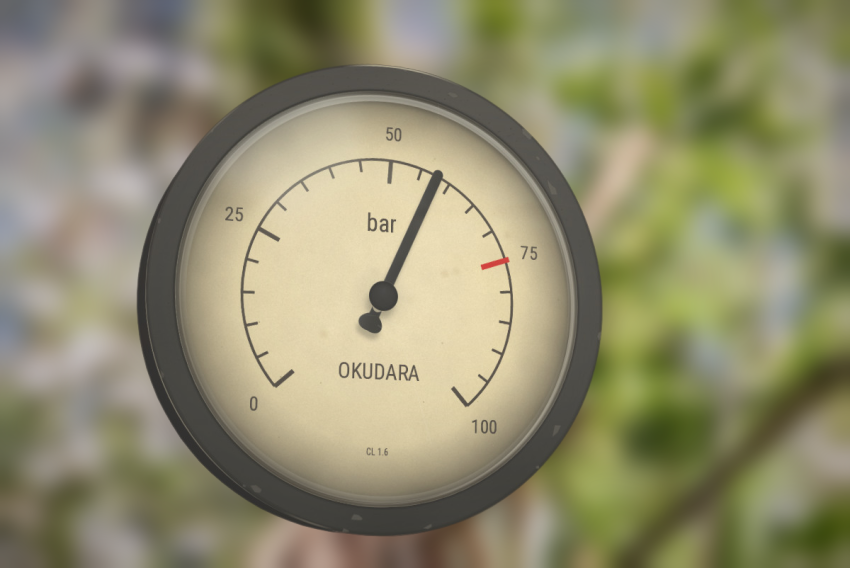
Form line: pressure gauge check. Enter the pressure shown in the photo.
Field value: 57.5 bar
